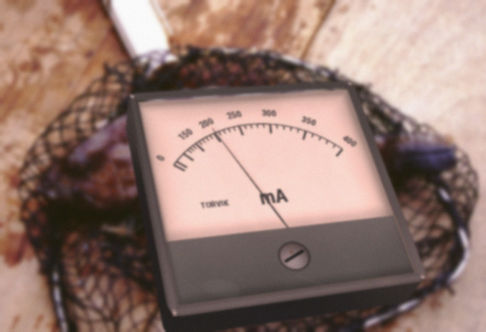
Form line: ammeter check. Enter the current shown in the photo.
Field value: 200 mA
